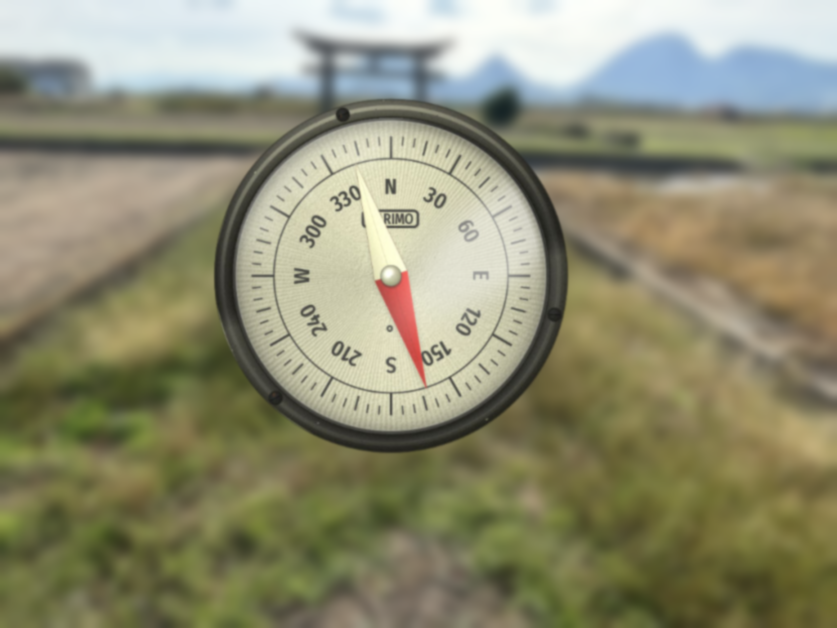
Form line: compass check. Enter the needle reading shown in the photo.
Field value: 162.5 °
